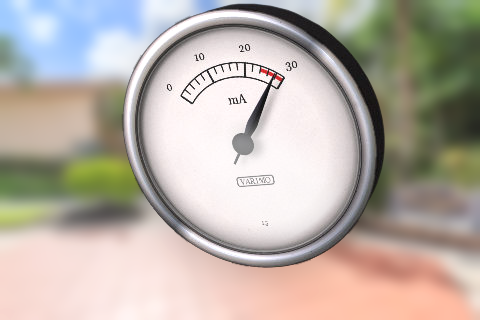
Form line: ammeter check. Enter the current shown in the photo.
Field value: 28 mA
